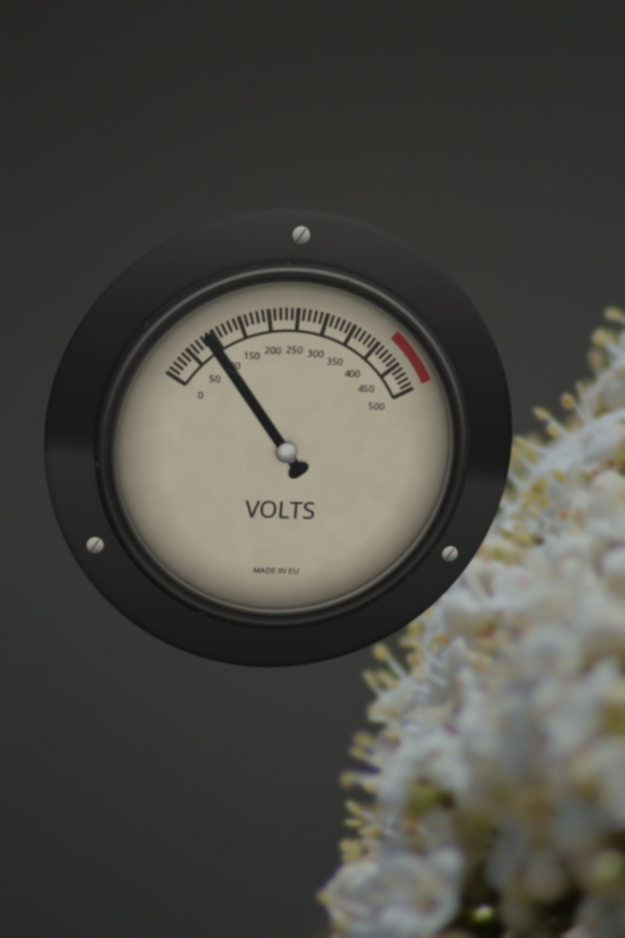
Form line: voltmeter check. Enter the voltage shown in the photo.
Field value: 90 V
